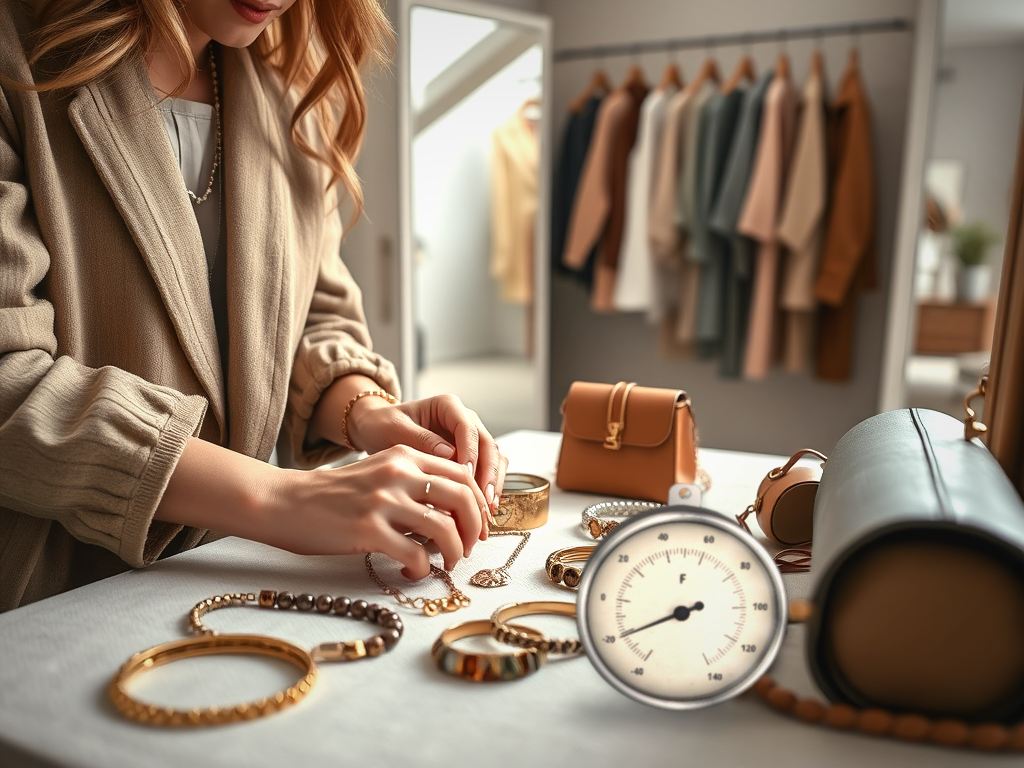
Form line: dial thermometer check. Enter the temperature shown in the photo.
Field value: -20 °F
